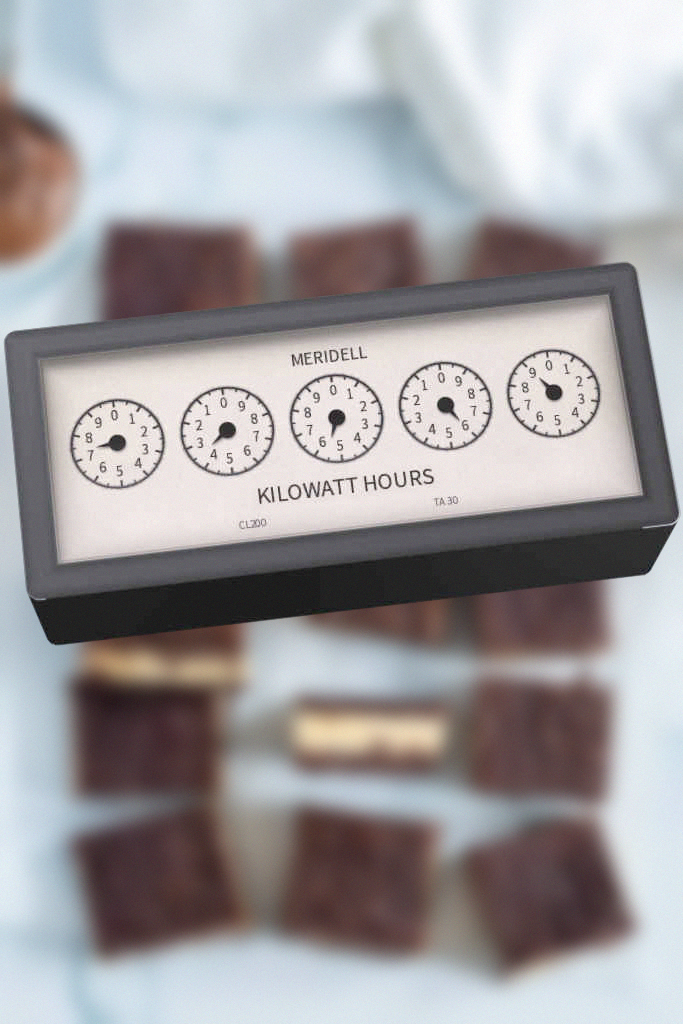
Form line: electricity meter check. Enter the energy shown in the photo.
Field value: 73559 kWh
